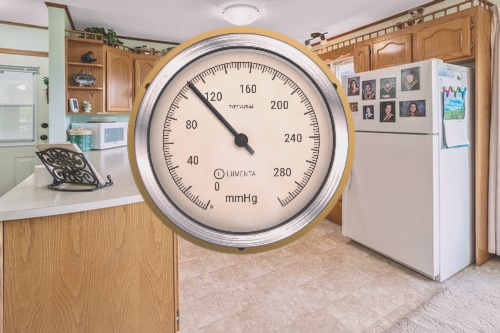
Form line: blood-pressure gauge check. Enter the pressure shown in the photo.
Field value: 110 mmHg
